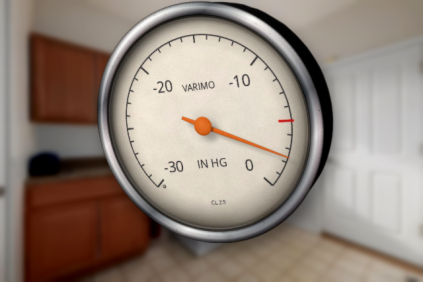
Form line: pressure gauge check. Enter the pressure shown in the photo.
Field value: -2.5 inHg
